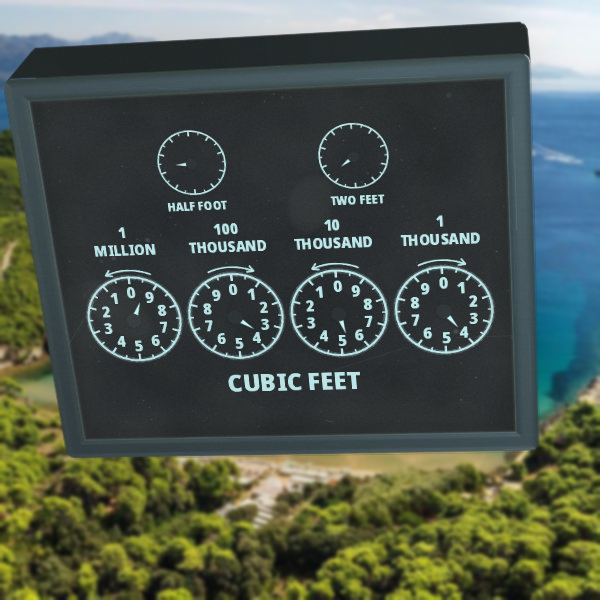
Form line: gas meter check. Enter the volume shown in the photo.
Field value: 935400 ft³
